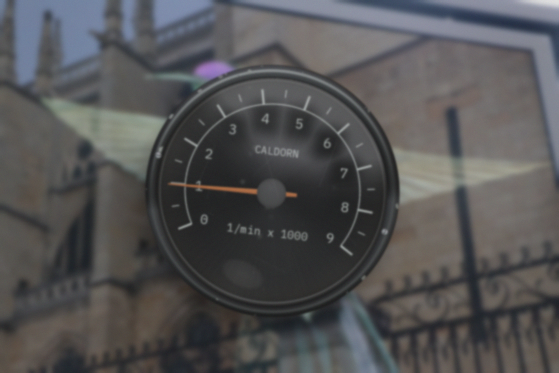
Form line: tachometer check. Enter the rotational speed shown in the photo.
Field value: 1000 rpm
